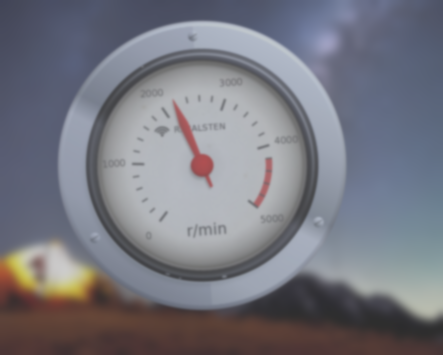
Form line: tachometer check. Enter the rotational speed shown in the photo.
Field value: 2200 rpm
